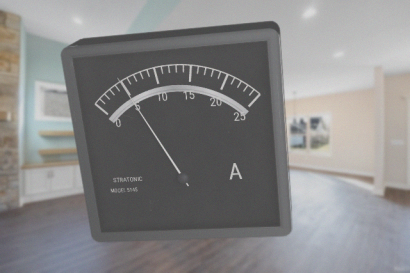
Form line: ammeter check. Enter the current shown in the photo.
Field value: 5 A
